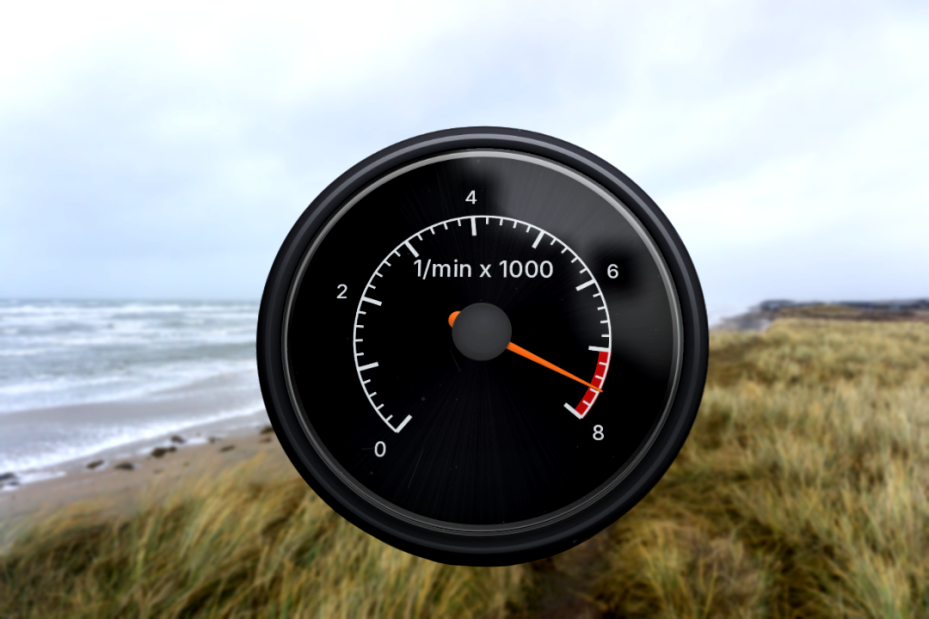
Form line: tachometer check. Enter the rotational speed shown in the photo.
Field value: 7600 rpm
